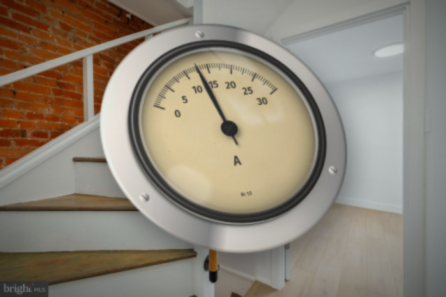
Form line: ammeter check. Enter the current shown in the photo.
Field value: 12.5 A
